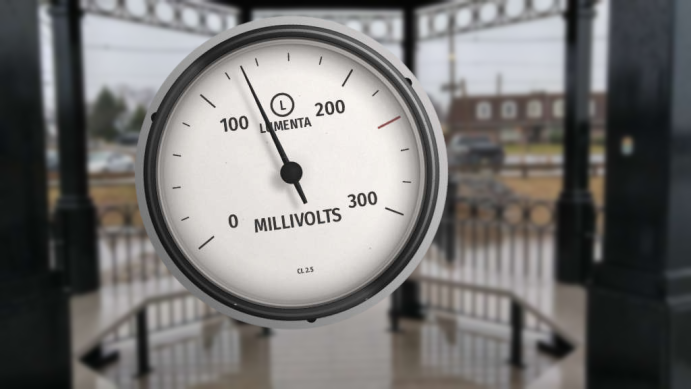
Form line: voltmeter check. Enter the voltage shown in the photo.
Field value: 130 mV
